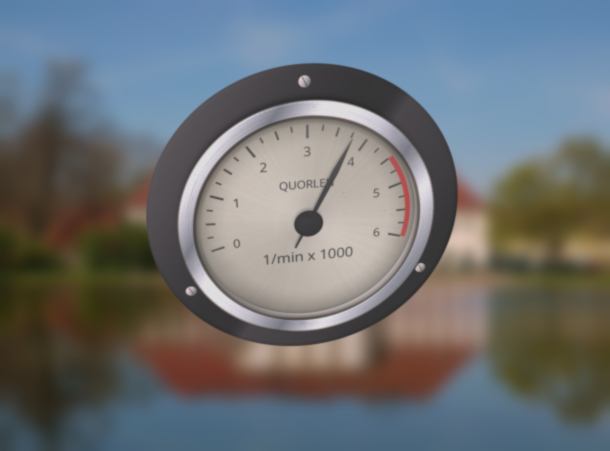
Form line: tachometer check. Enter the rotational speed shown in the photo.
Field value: 3750 rpm
